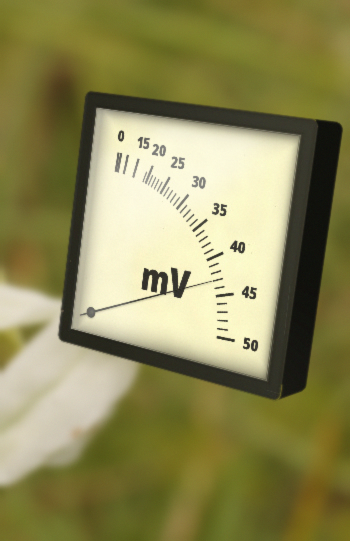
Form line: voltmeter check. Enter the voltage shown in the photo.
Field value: 43 mV
